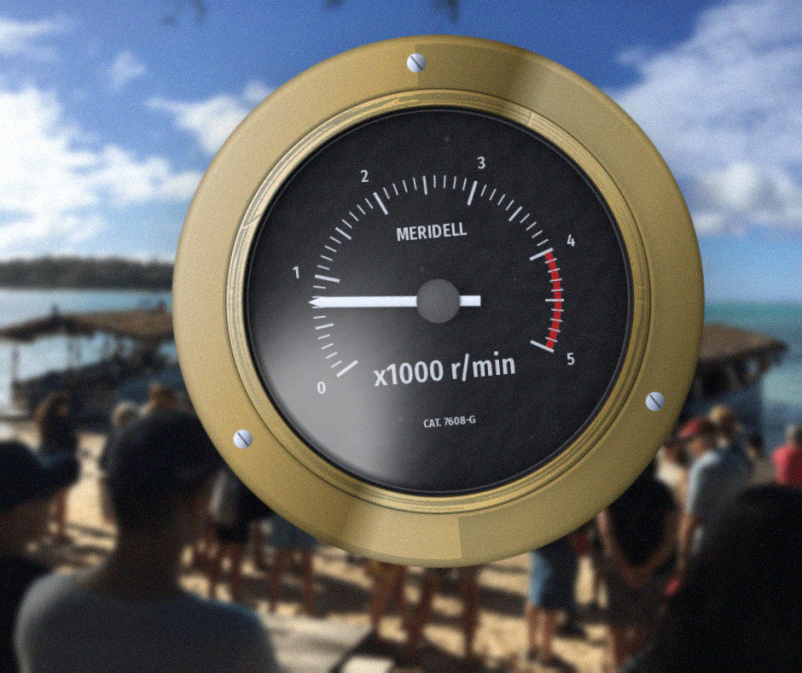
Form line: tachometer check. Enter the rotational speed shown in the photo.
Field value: 750 rpm
